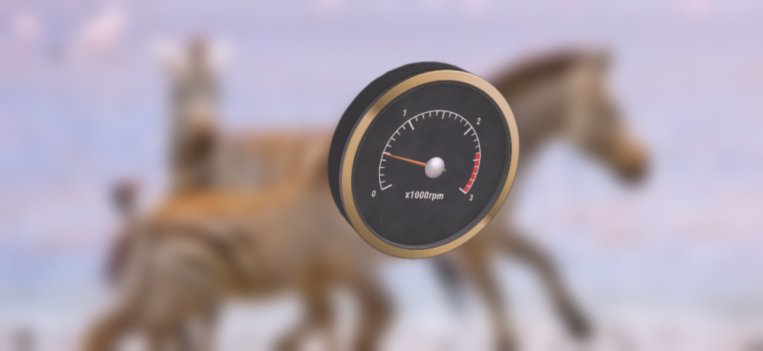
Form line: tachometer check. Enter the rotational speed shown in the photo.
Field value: 500 rpm
